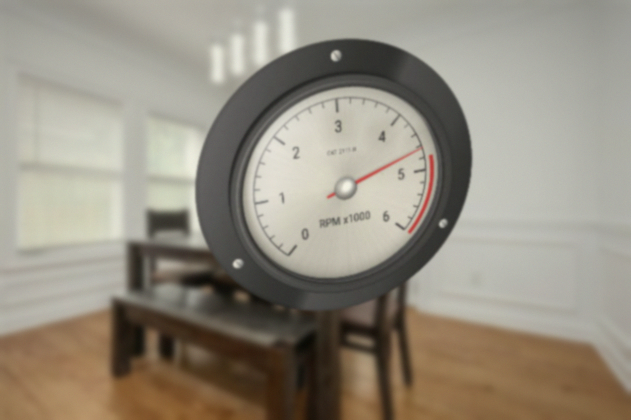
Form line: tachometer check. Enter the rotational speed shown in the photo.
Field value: 4600 rpm
